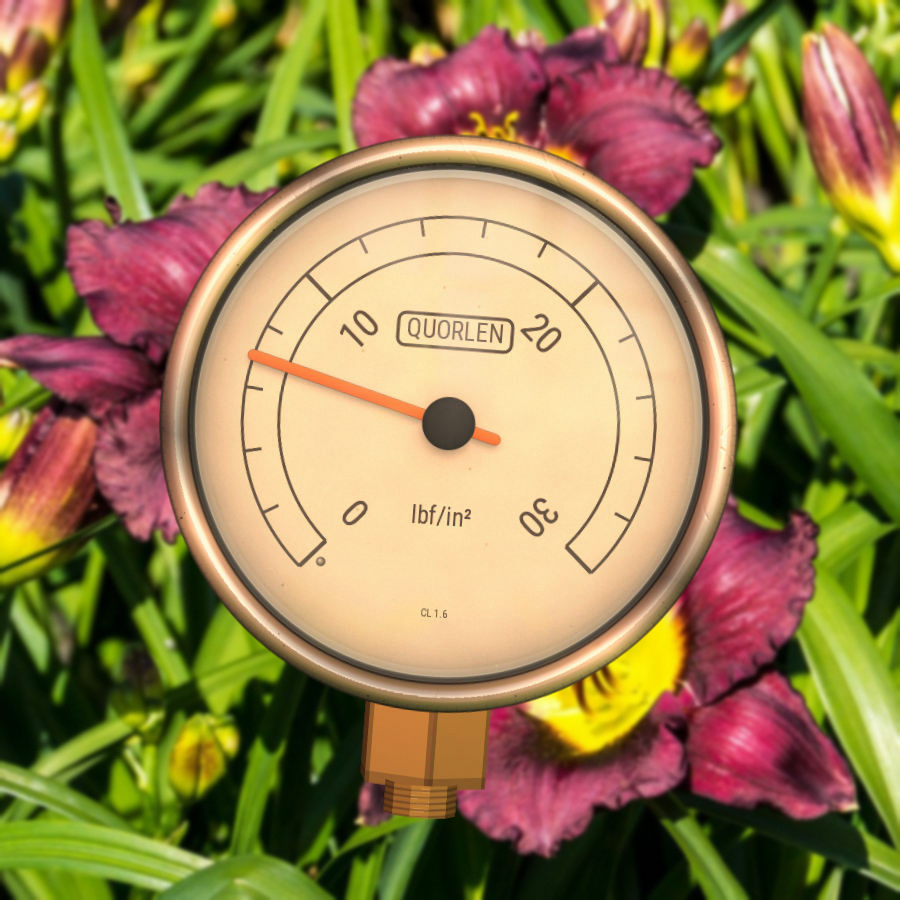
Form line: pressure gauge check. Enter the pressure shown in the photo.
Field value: 7 psi
